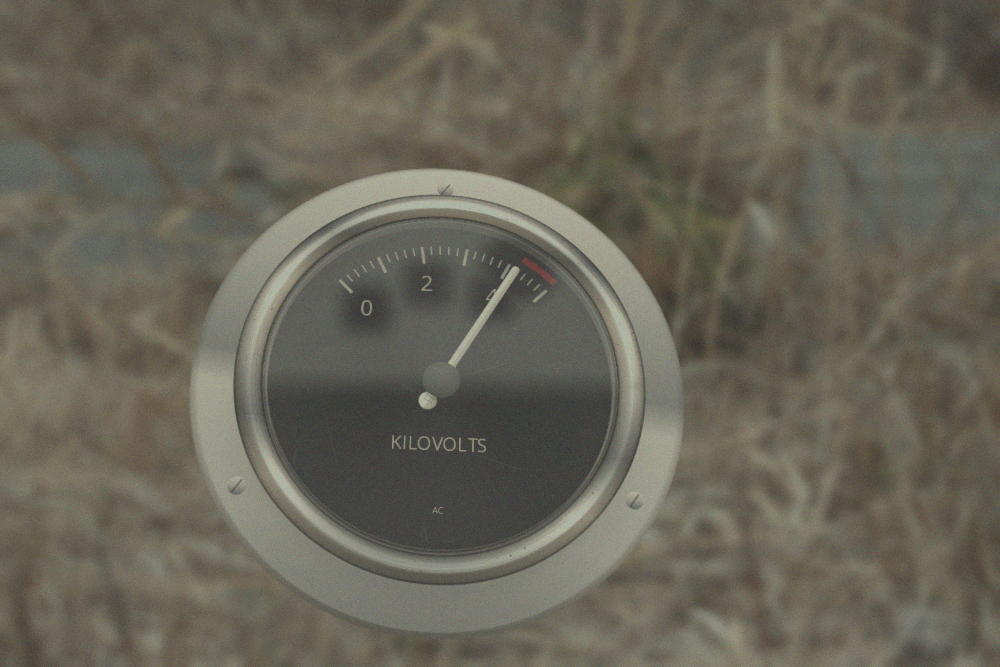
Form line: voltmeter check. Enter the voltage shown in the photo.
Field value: 4.2 kV
